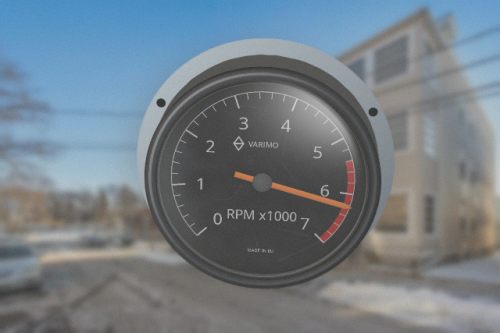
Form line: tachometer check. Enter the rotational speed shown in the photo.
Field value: 6200 rpm
